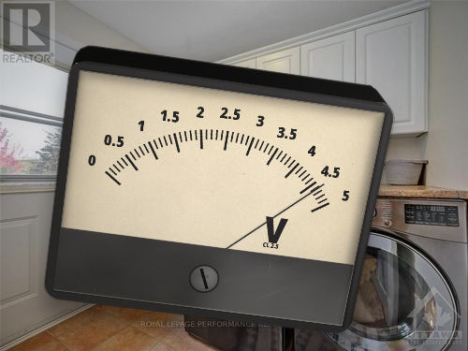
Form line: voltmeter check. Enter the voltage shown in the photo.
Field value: 4.6 V
